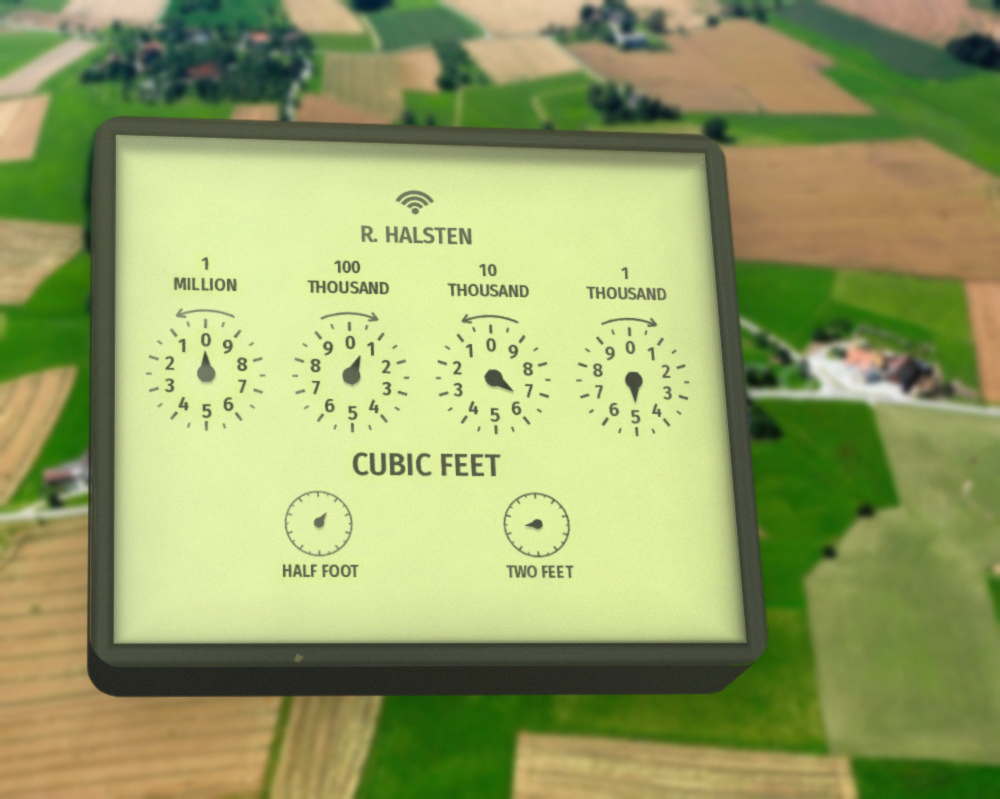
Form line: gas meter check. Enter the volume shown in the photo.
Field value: 6500 ft³
